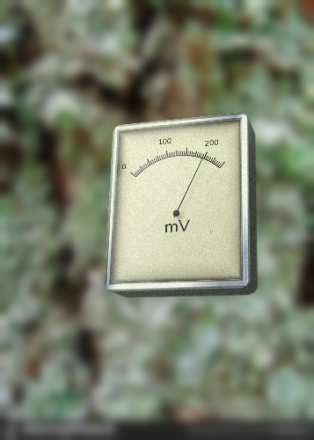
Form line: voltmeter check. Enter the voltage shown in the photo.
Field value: 200 mV
